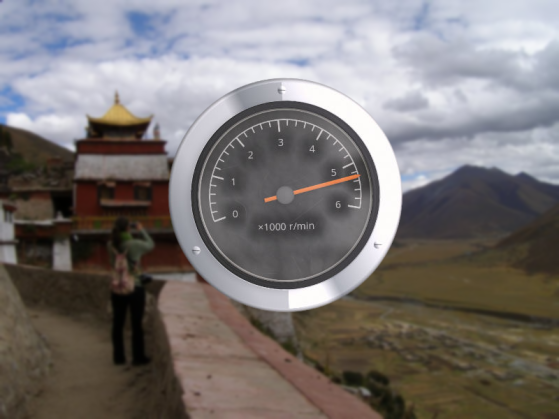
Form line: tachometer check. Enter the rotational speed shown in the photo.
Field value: 5300 rpm
